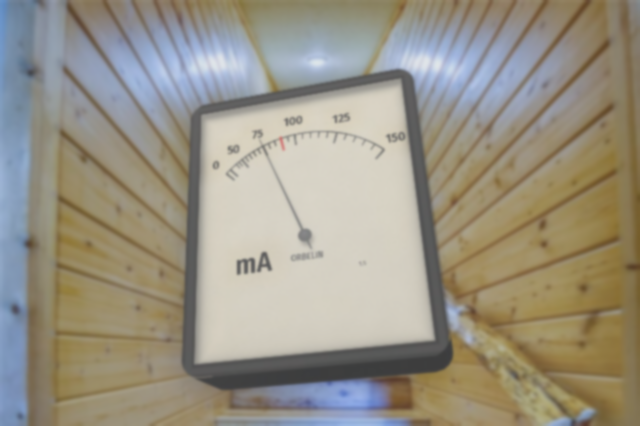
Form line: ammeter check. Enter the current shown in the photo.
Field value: 75 mA
